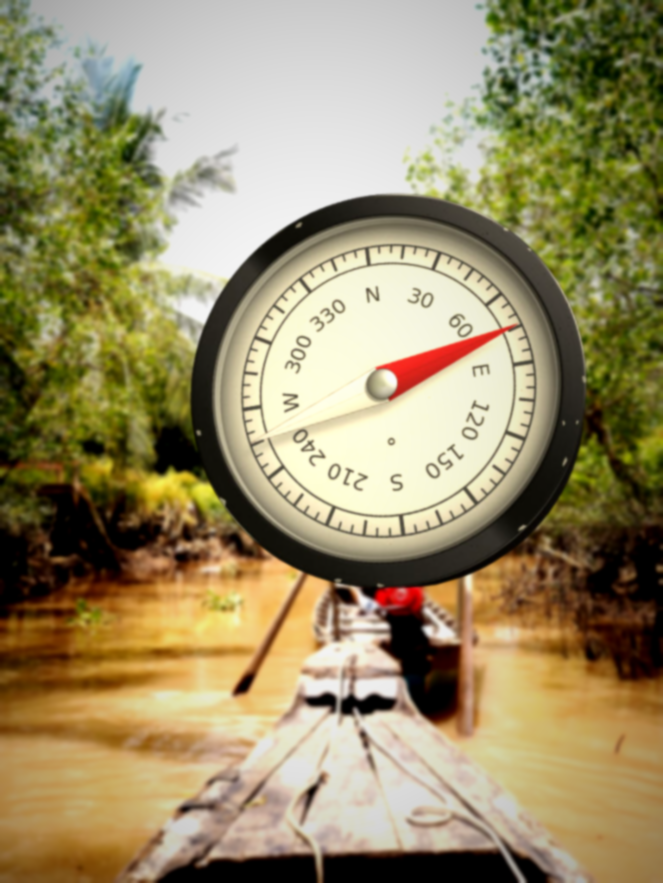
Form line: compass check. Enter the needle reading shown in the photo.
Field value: 75 °
